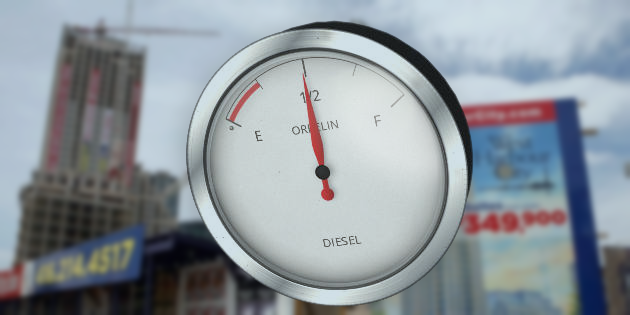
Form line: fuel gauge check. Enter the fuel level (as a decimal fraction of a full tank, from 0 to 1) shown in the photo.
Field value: 0.5
